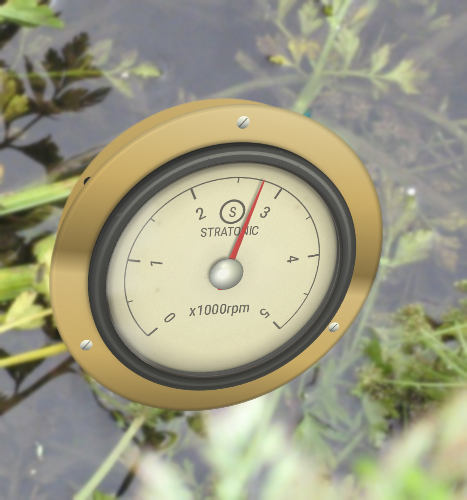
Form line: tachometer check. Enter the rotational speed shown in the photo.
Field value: 2750 rpm
